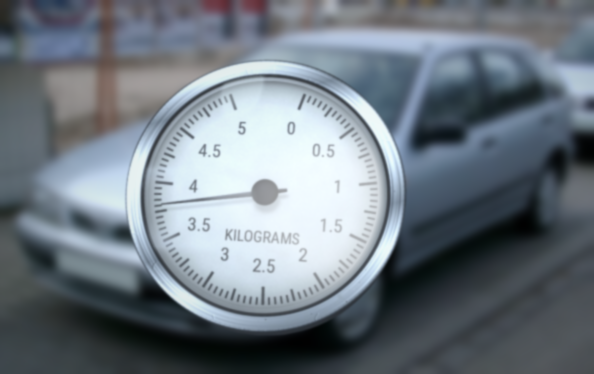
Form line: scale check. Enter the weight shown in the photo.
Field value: 3.8 kg
